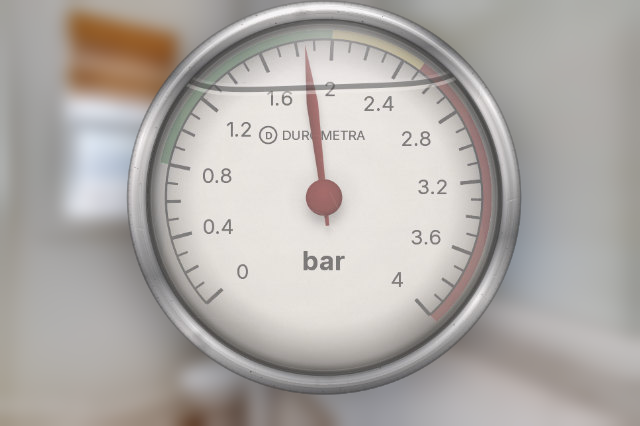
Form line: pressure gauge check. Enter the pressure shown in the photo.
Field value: 1.85 bar
